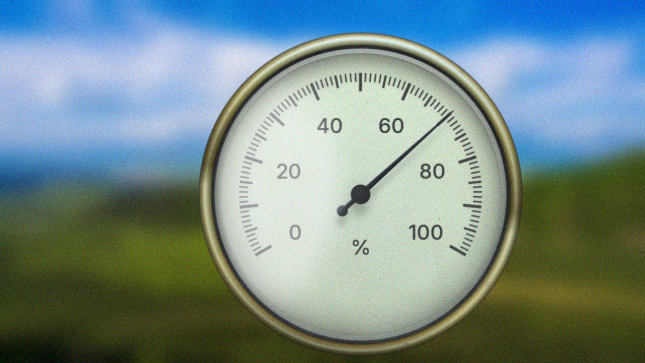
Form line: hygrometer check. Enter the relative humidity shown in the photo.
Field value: 70 %
